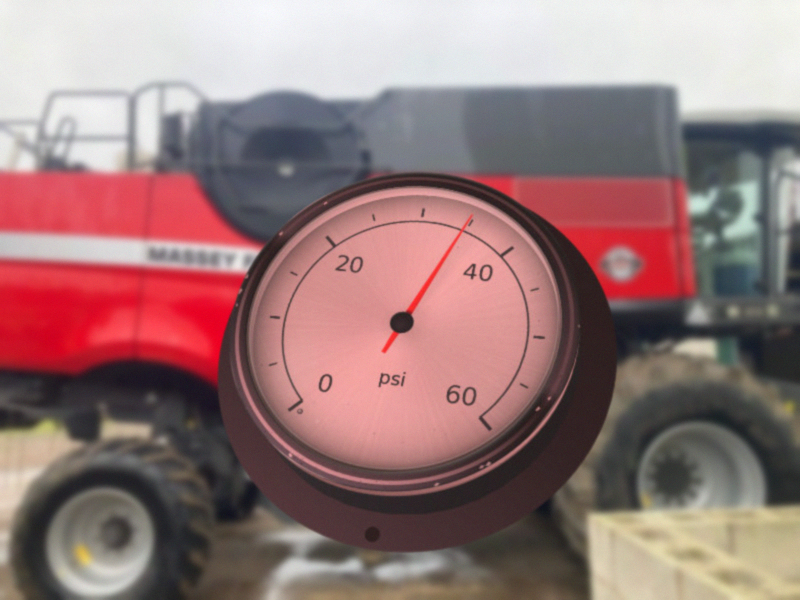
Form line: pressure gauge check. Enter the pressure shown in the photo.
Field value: 35 psi
